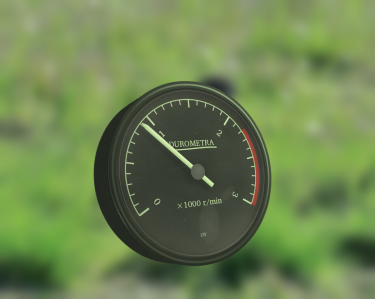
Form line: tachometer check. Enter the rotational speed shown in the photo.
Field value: 900 rpm
